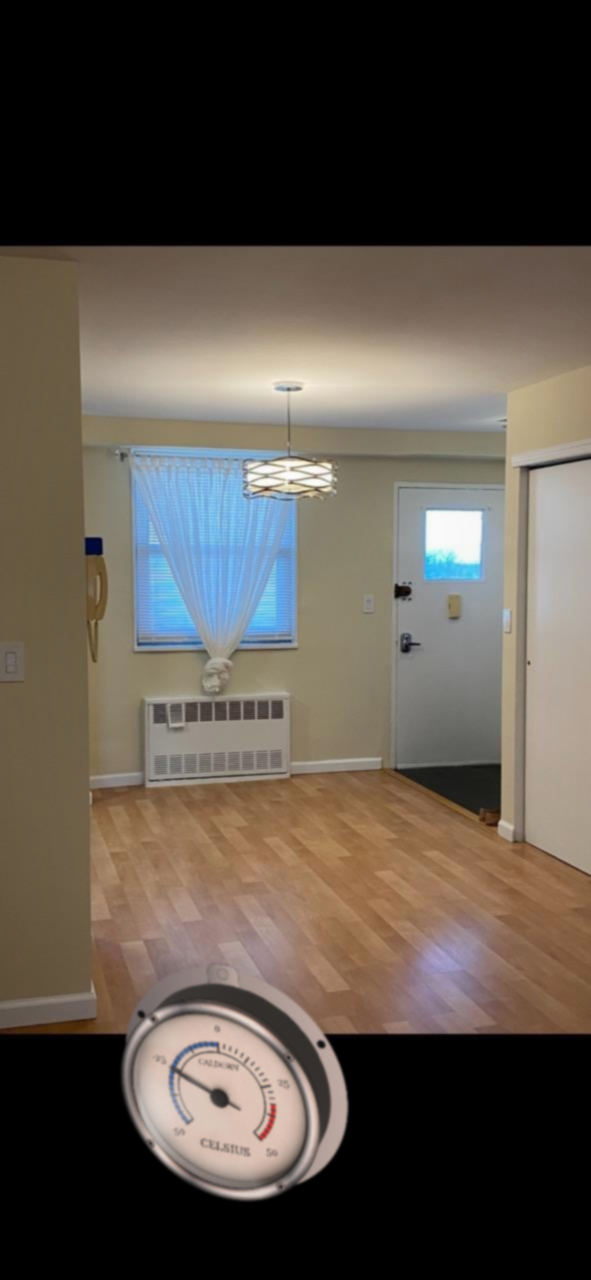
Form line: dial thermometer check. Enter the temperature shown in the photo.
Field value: -25 °C
